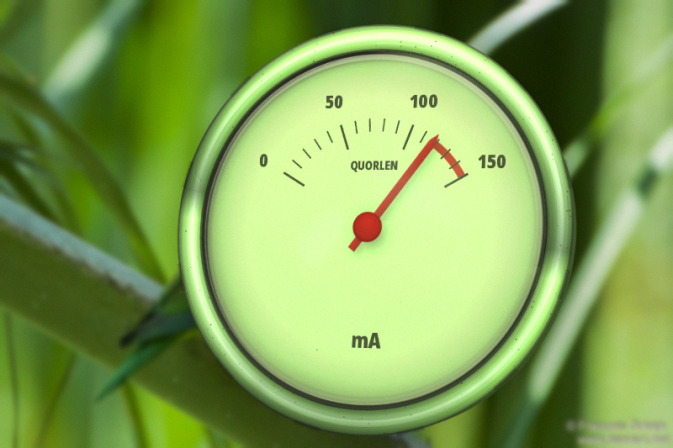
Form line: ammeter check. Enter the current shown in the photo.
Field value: 120 mA
